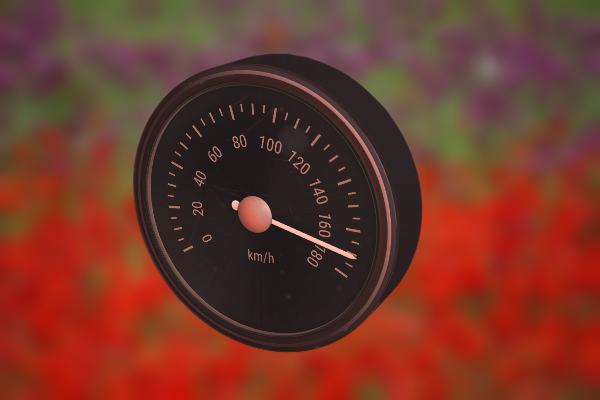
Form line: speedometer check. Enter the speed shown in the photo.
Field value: 170 km/h
